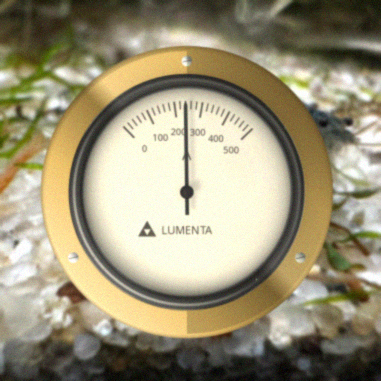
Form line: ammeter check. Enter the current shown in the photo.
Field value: 240 A
